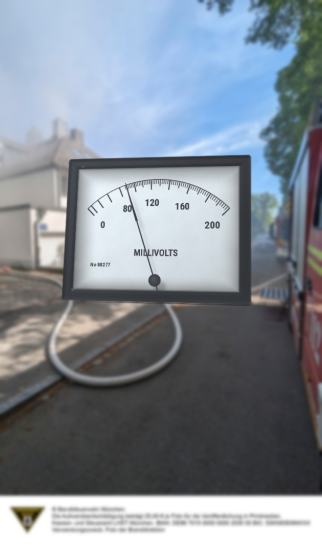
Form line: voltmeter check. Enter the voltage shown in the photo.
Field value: 90 mV
